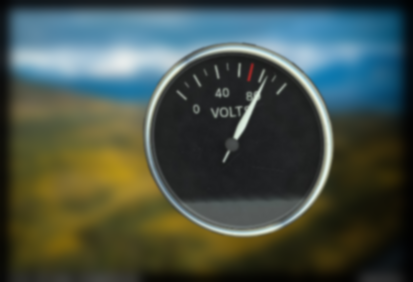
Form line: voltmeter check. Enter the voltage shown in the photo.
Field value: 85 V
